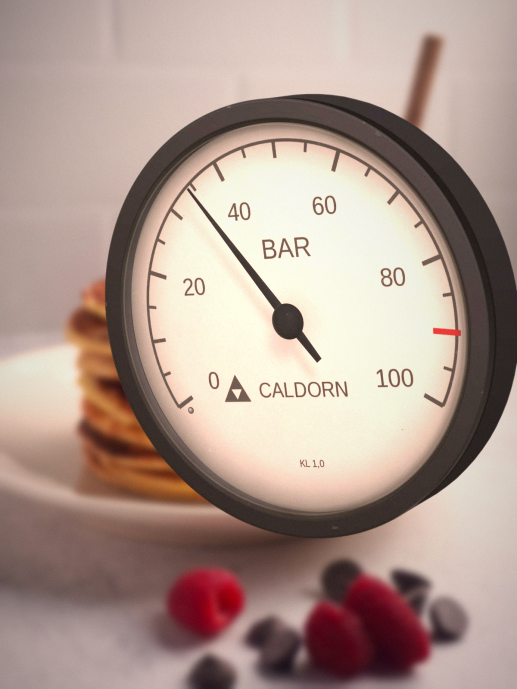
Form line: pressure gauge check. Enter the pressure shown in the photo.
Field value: 35 bar
